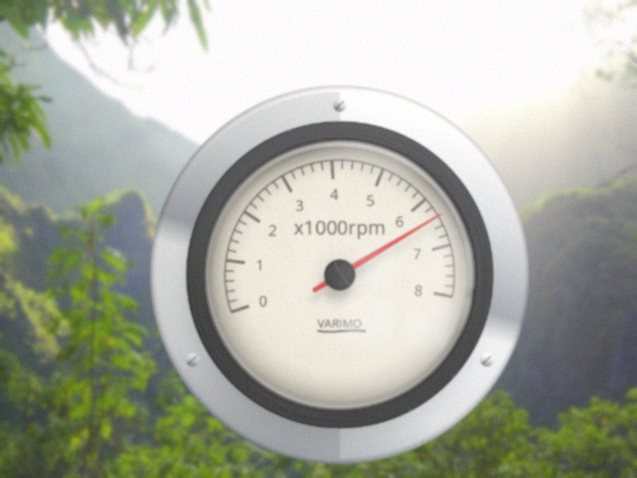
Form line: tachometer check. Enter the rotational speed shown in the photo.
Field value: 6400 rpm
